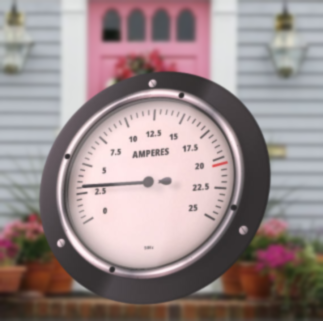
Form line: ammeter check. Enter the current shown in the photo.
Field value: 3 A
